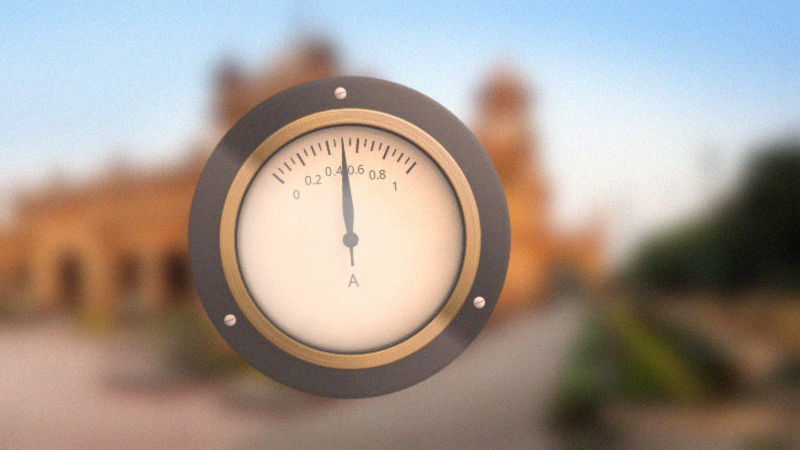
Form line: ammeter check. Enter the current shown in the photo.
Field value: 0.5 A
